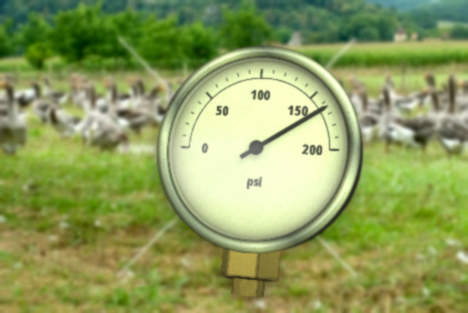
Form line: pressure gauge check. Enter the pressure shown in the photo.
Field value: 165 psi
